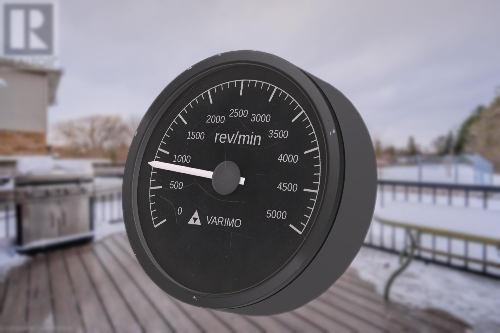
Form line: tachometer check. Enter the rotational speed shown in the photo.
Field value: 800 rpm
